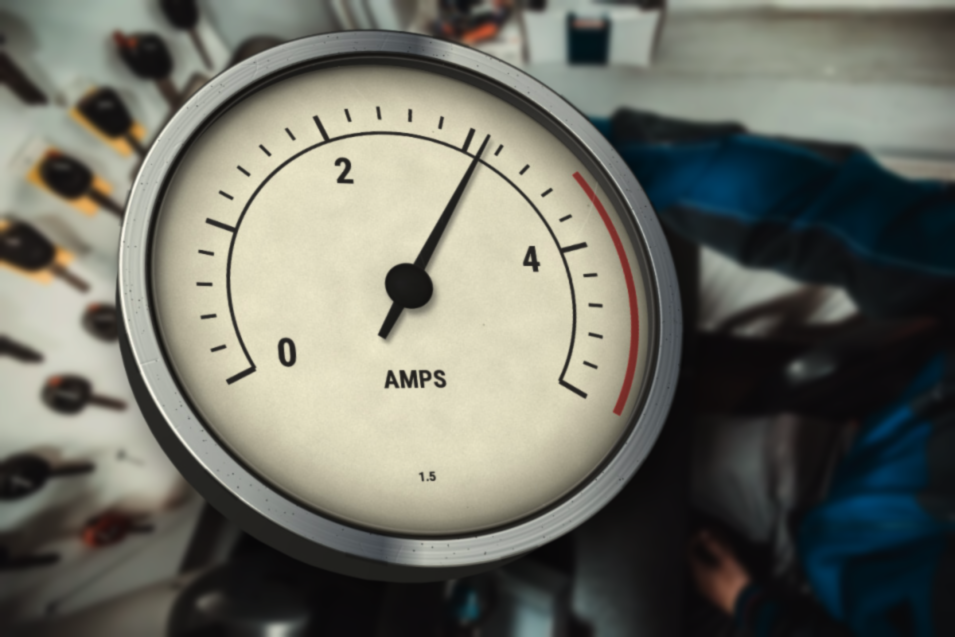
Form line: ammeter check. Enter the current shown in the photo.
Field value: 3.1 A
